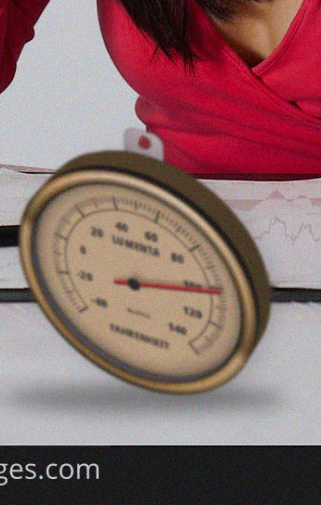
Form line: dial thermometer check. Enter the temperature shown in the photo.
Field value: 100 °F
